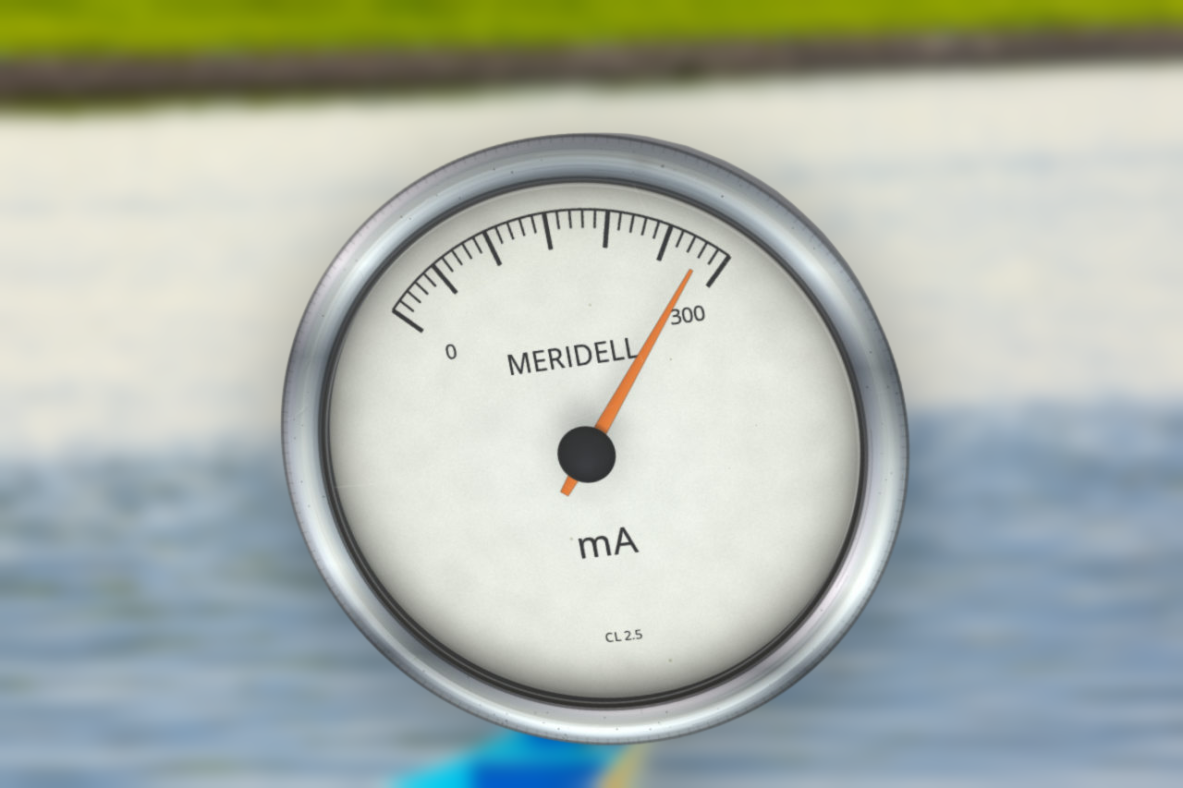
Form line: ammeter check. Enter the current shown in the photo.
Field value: 280 mA
